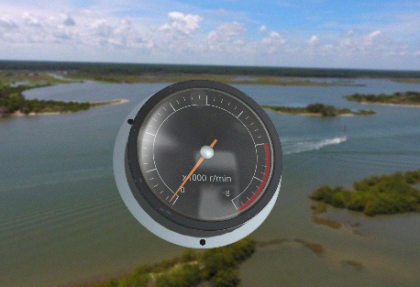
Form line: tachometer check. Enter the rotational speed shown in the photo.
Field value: 100 rpm
